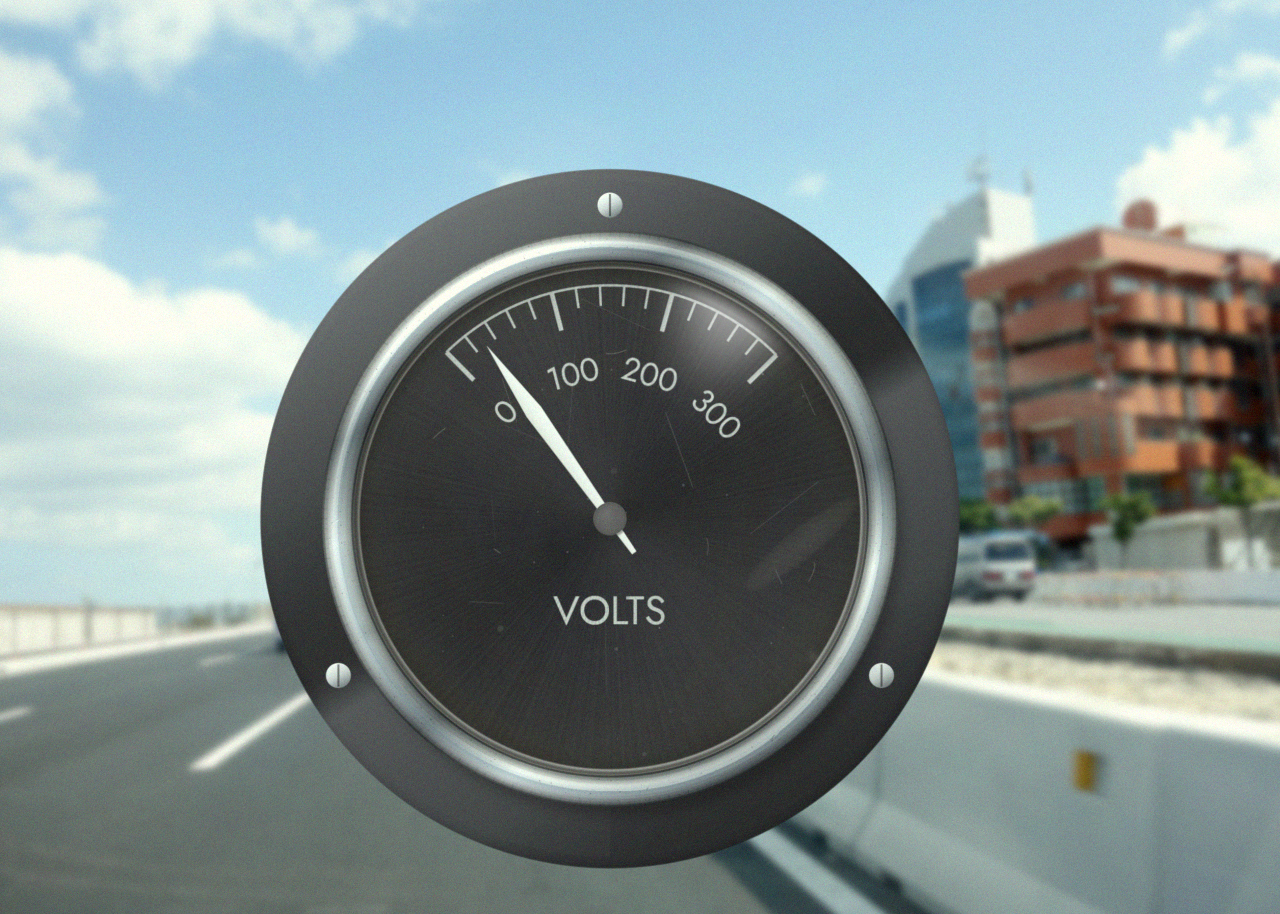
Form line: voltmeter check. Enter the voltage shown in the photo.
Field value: 30 V
